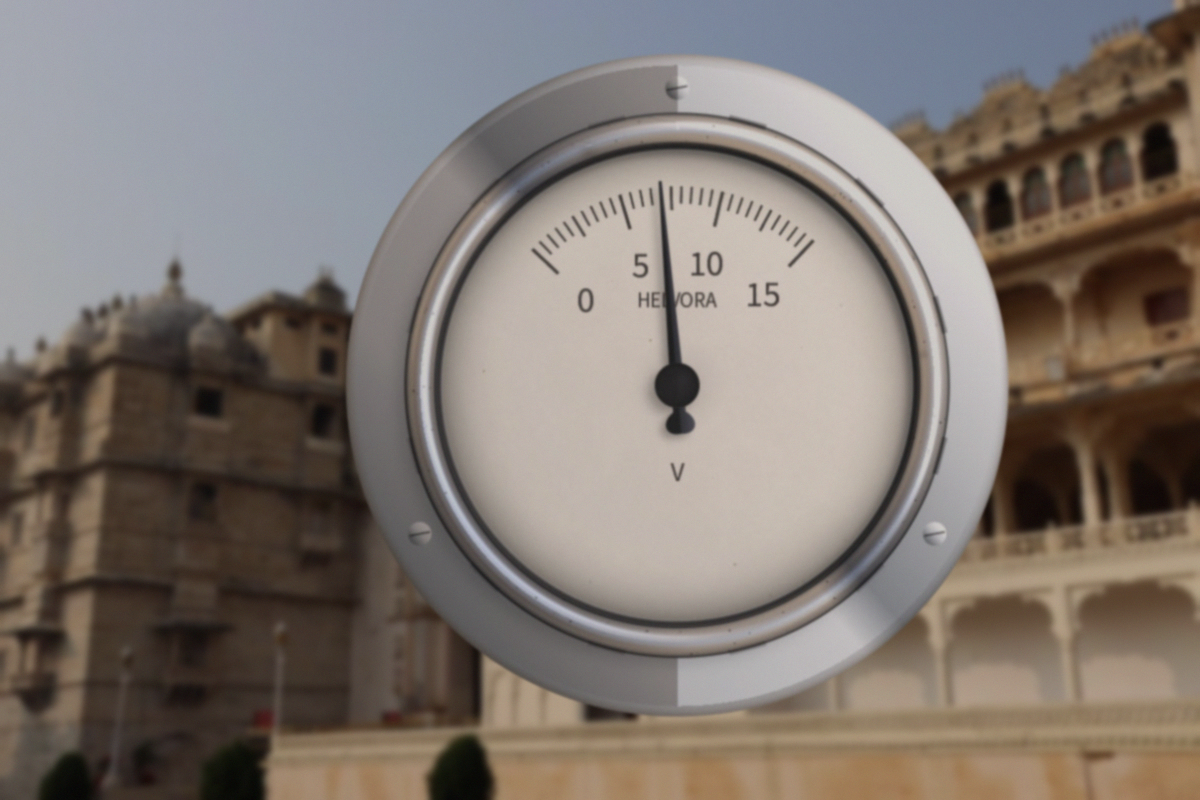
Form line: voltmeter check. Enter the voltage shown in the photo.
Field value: 7 V
